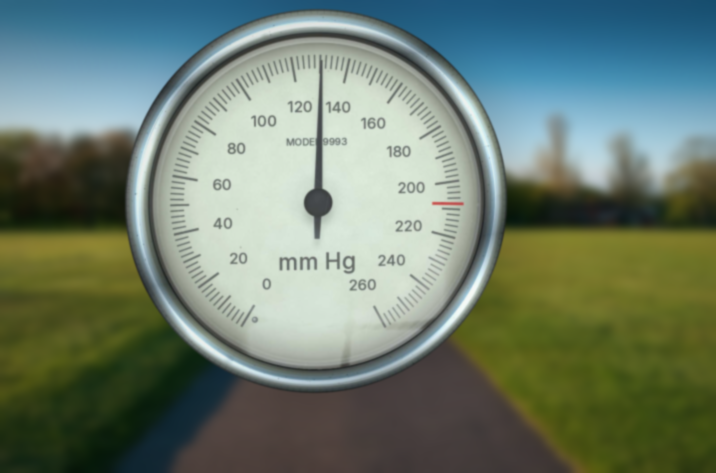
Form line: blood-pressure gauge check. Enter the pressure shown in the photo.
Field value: 130 mmHg
